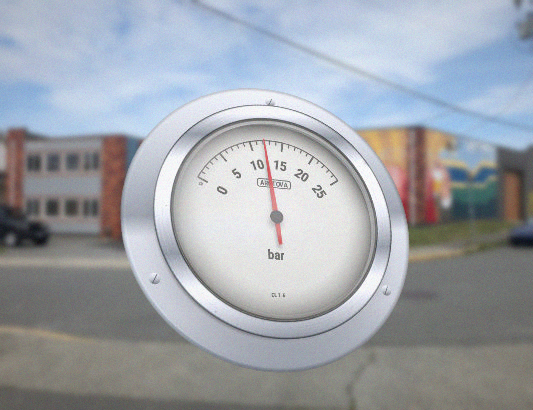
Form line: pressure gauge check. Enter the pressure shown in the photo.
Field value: 12 bar
